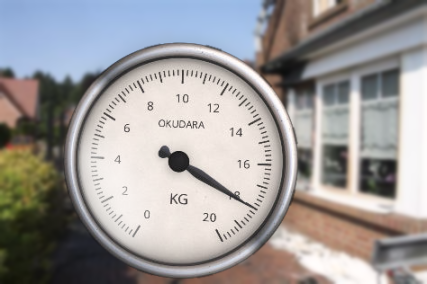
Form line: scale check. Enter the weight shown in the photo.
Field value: 18 kg
